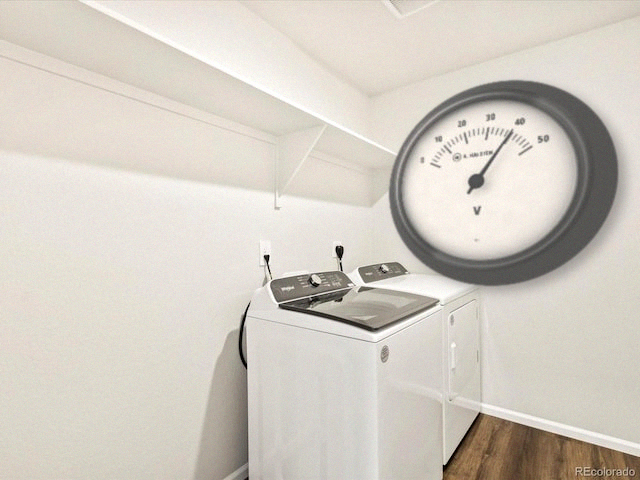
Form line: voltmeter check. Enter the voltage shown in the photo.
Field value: 40 V
